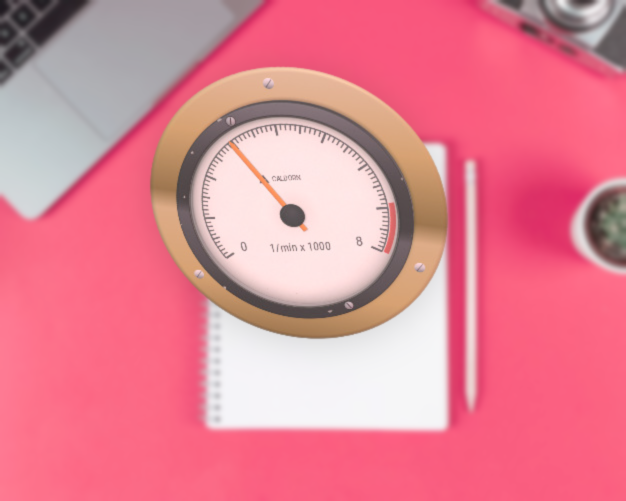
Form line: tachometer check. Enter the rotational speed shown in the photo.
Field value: 3000 rpm
